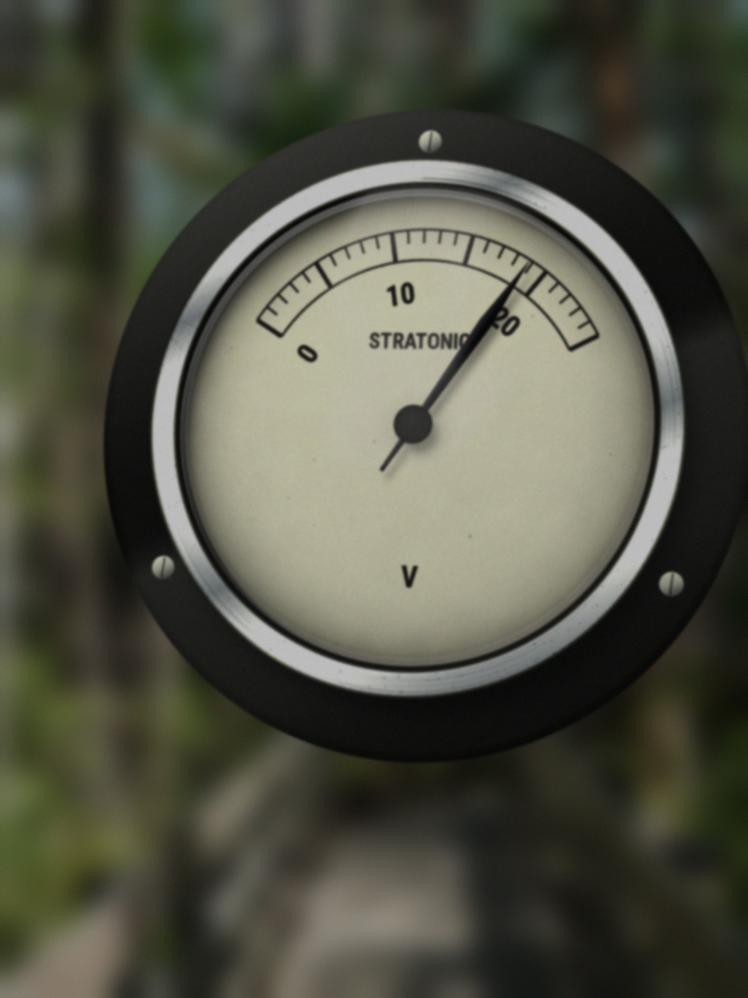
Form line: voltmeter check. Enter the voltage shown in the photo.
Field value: 19 V
